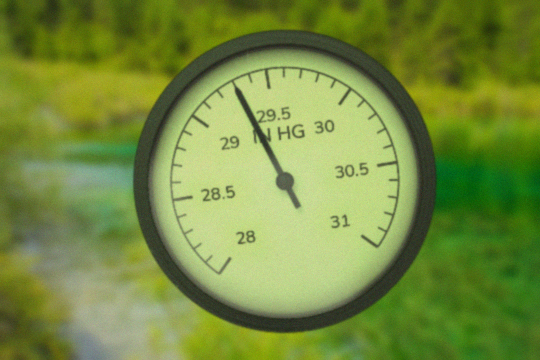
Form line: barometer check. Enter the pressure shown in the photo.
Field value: 29.3 inHg
